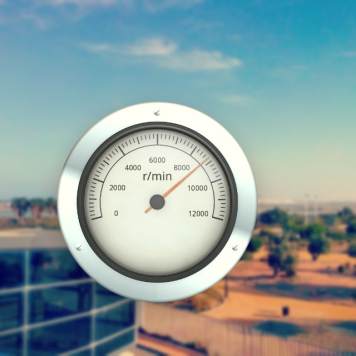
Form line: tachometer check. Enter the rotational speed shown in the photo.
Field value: 8800 rpm
